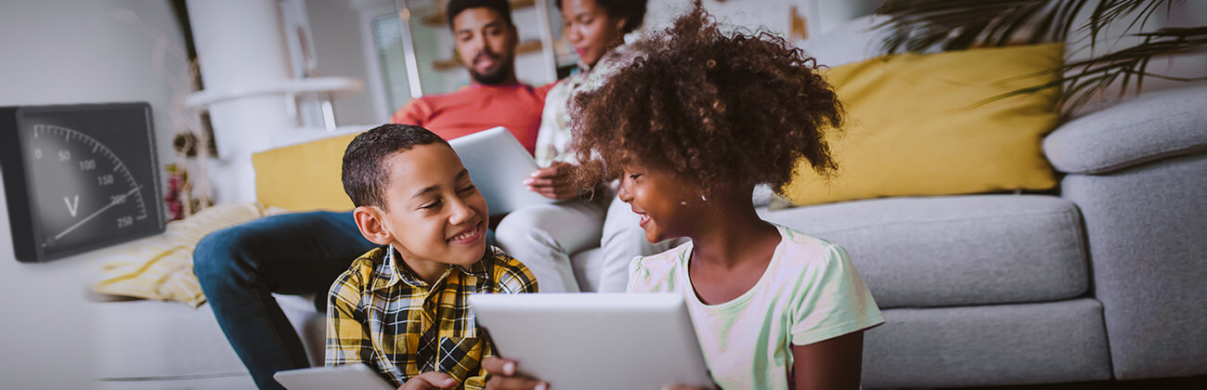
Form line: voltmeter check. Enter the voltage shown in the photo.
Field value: 200 V
